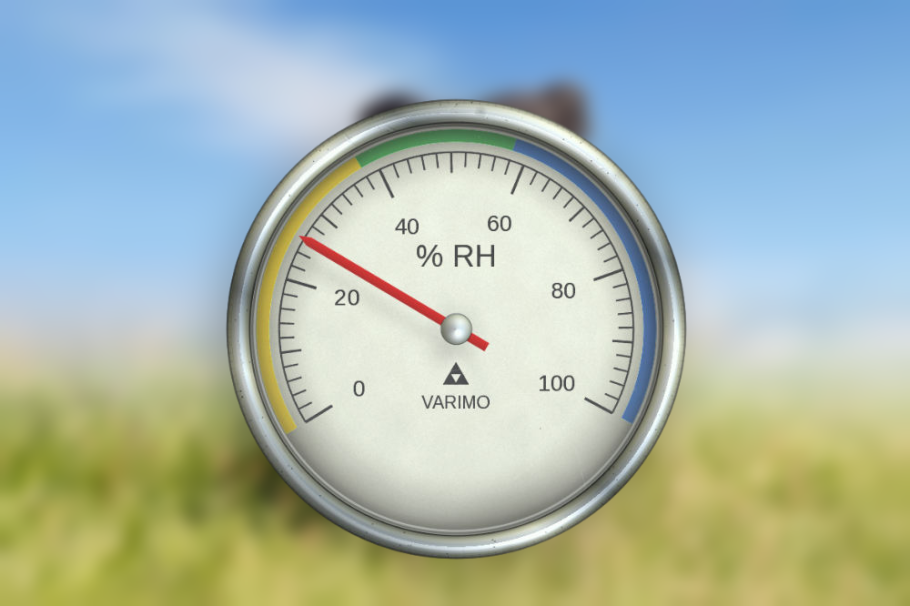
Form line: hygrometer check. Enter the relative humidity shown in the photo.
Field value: 26 %
